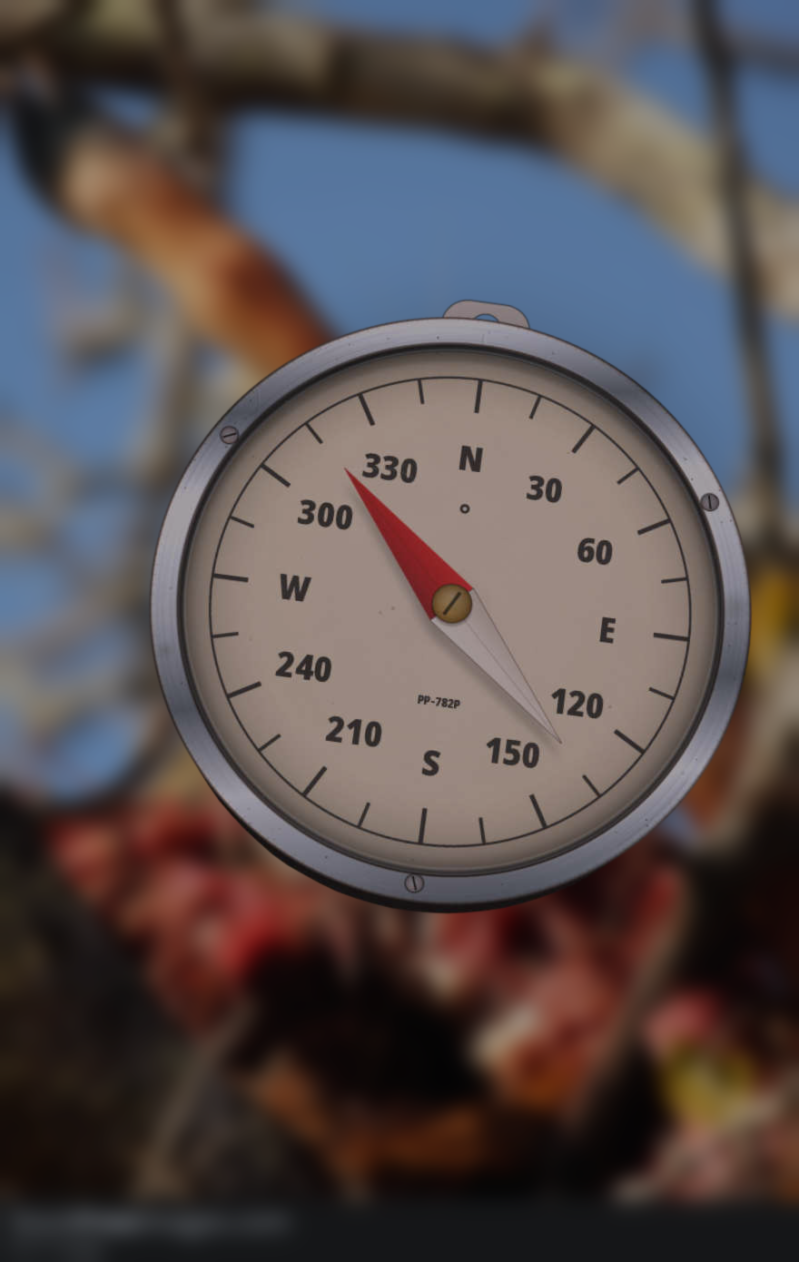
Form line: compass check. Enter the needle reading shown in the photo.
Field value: 315 °
